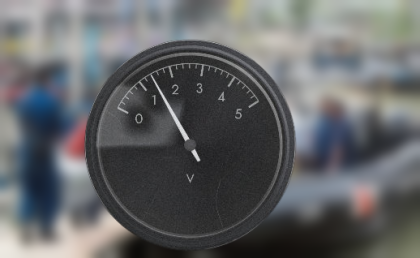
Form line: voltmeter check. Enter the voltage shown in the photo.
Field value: 1.4 V
